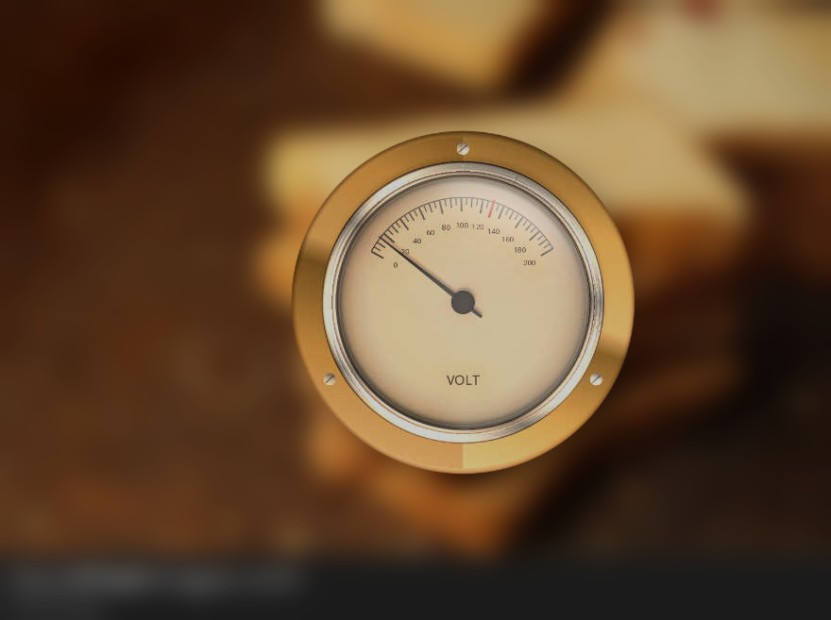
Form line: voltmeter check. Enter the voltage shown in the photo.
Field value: 15 V
